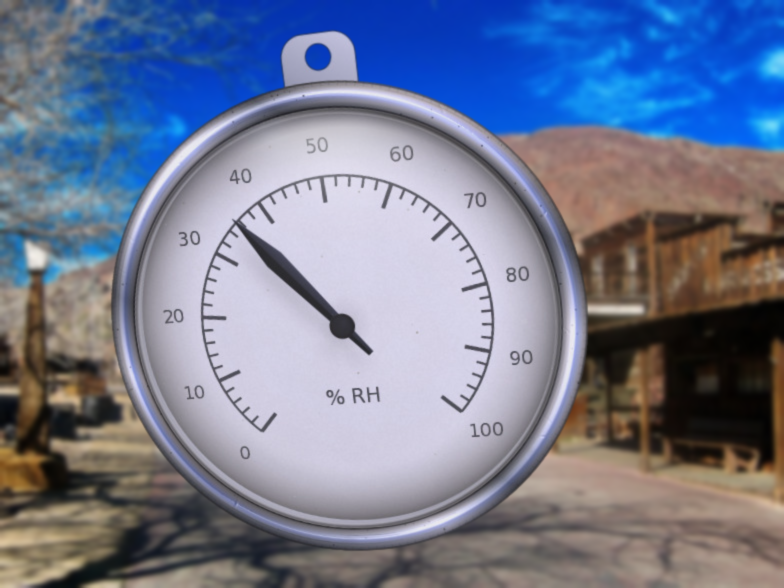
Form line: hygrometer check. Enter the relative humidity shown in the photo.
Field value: 36 %
